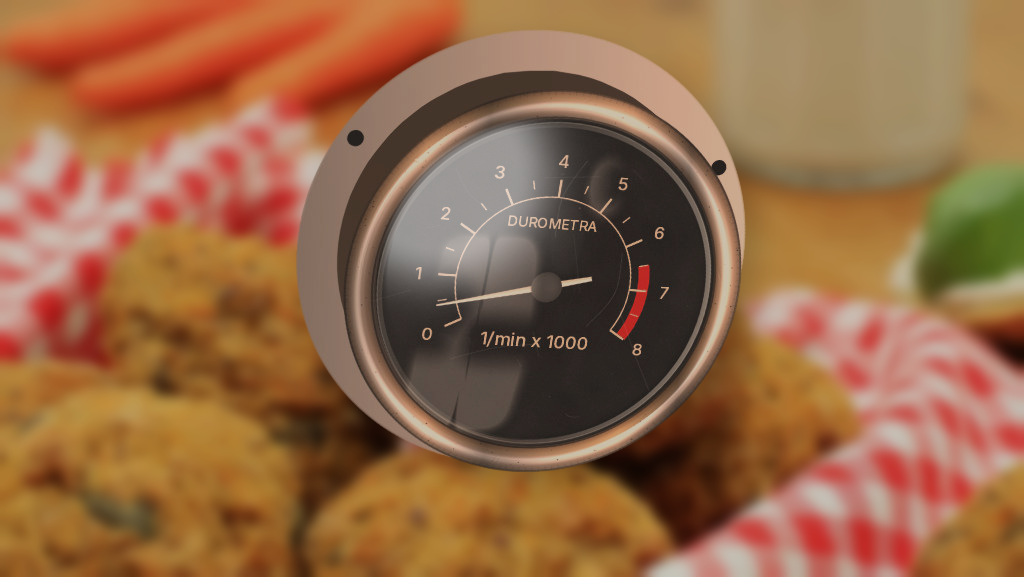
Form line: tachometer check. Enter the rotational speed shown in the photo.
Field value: 500 rpm
